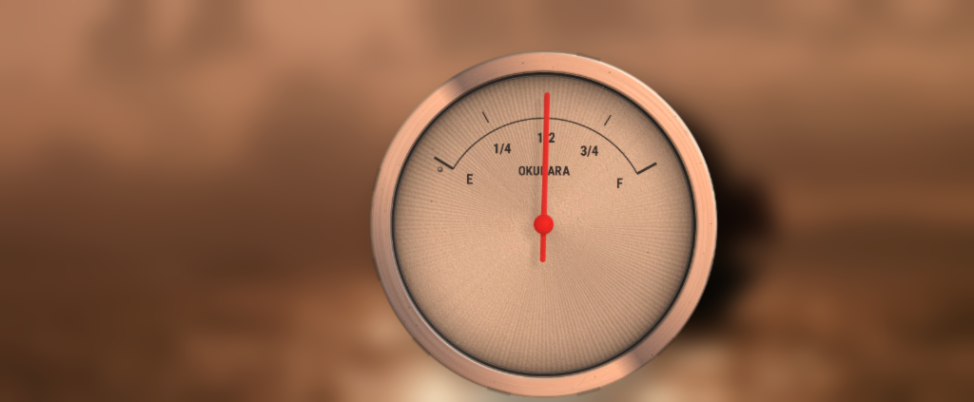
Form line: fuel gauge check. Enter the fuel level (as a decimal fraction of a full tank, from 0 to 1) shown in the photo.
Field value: 0.5
